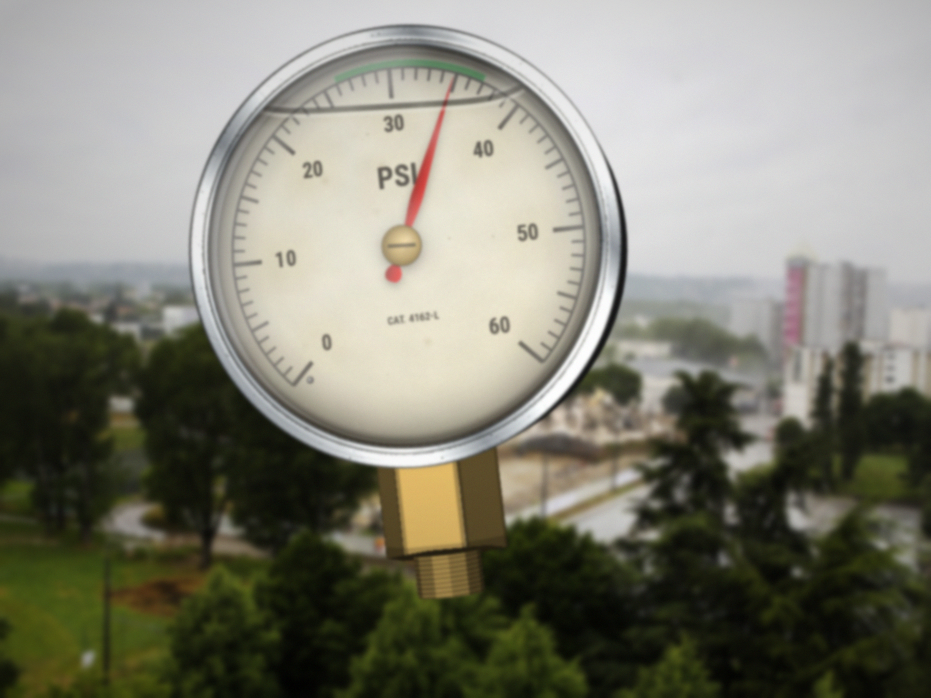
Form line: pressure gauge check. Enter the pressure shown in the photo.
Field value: 35 psi
